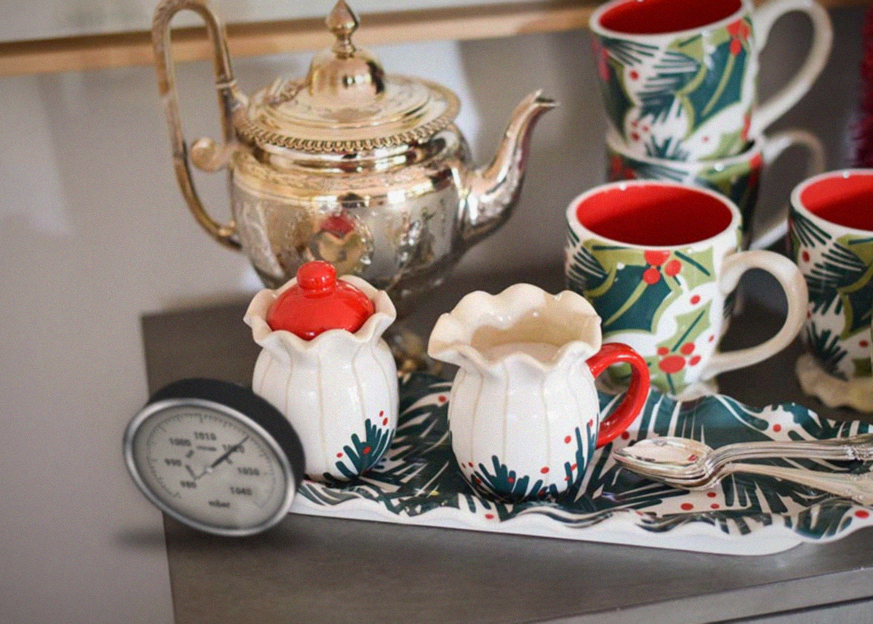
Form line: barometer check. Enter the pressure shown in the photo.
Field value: 1020 mbar
